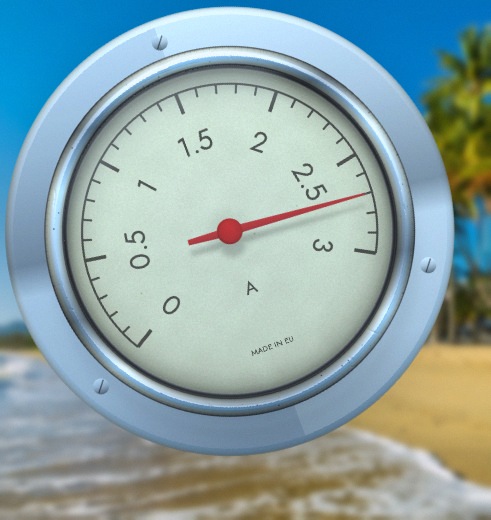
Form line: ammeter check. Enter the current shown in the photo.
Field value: 2.7 A
